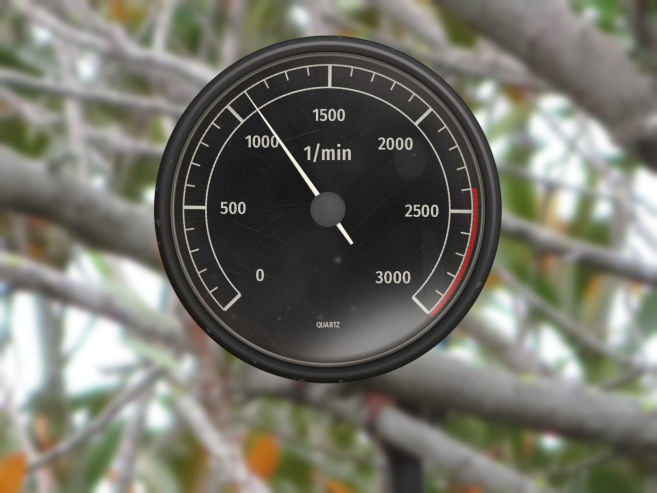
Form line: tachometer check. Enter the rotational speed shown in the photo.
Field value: 1100 rpm
